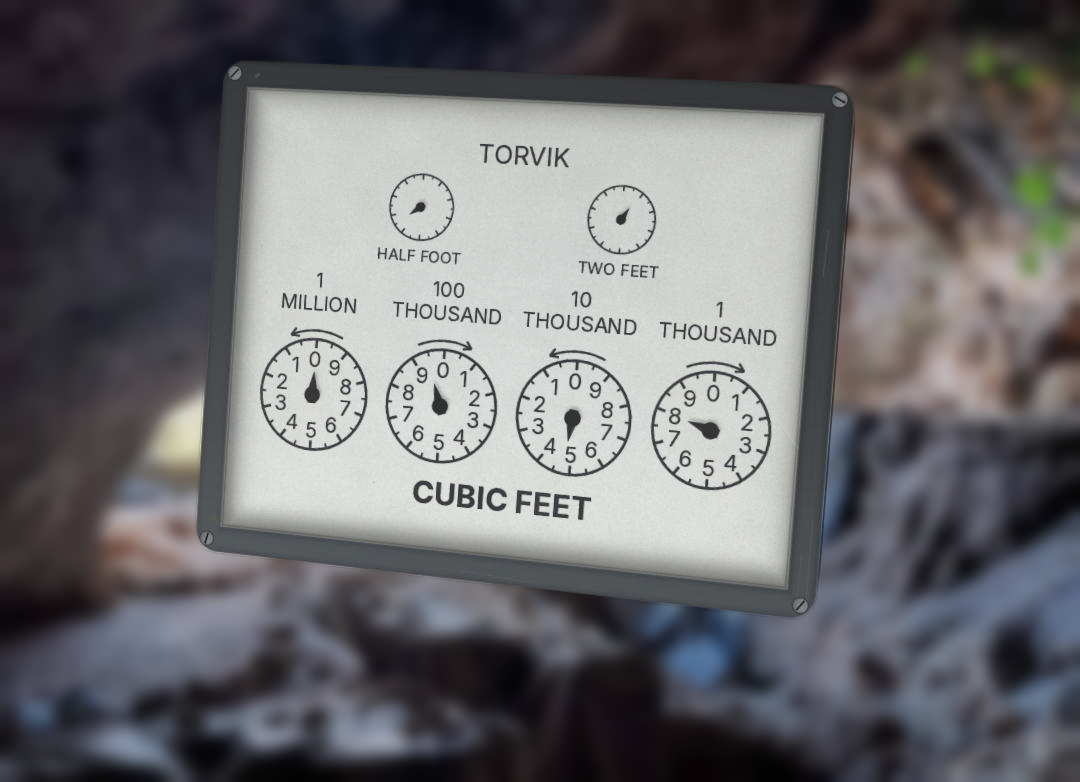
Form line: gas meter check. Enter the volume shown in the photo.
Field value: 994800 ft³
